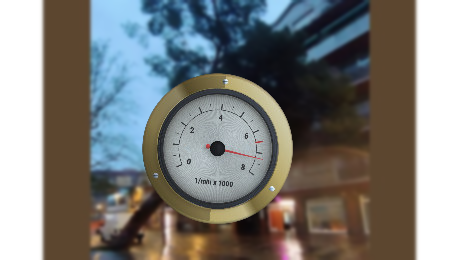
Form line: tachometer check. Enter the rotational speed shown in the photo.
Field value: 7250 rpm
